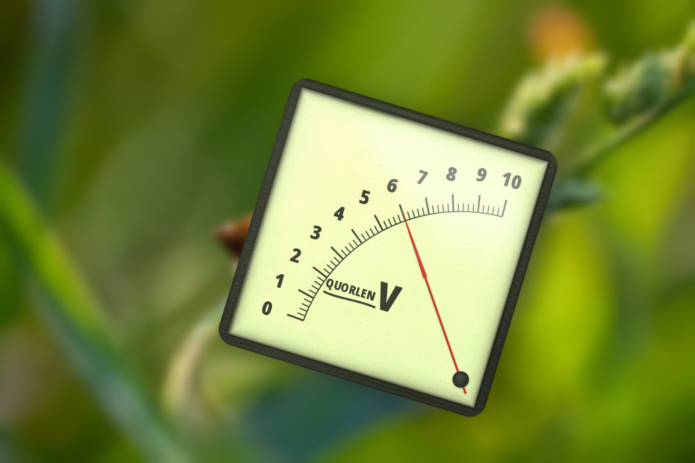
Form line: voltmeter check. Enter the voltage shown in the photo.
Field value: 6 V
